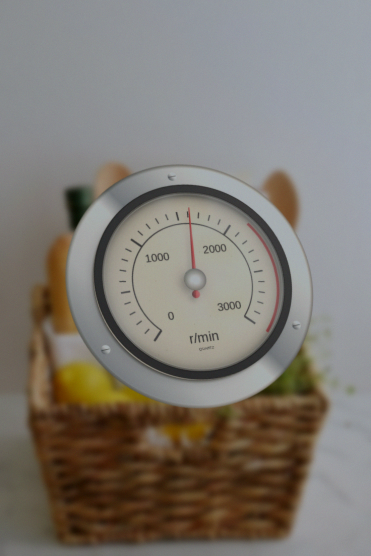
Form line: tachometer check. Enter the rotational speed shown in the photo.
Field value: 1600 rpm
